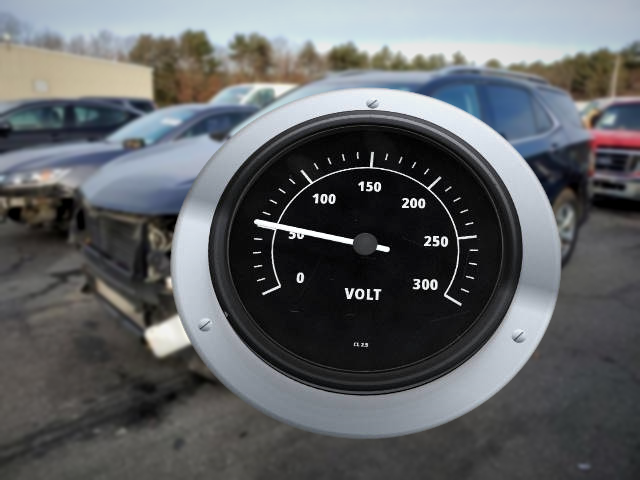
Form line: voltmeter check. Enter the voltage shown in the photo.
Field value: 50 V
